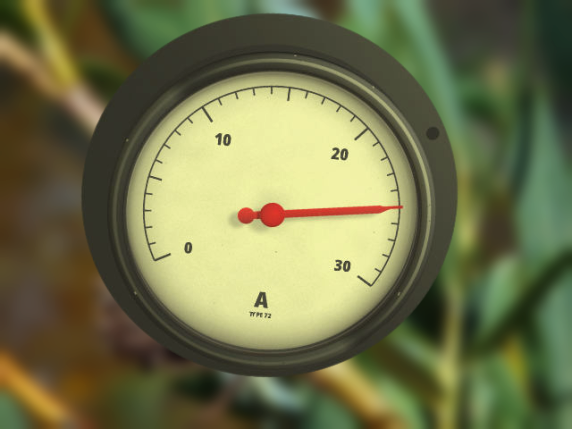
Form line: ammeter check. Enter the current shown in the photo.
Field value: 25 A
